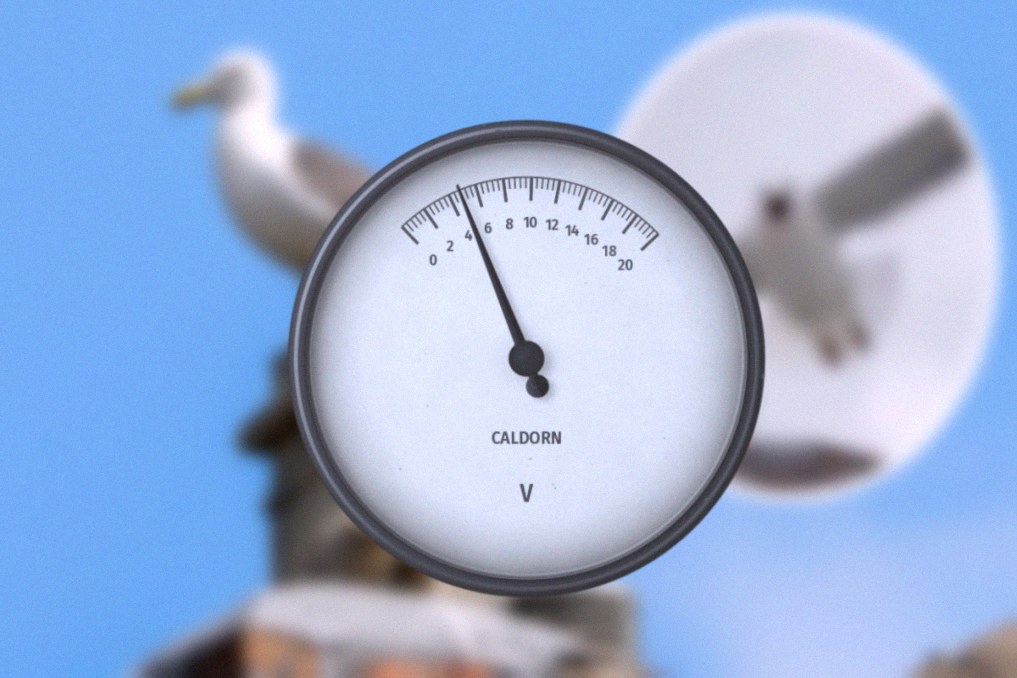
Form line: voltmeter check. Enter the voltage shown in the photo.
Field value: 4.8 V
